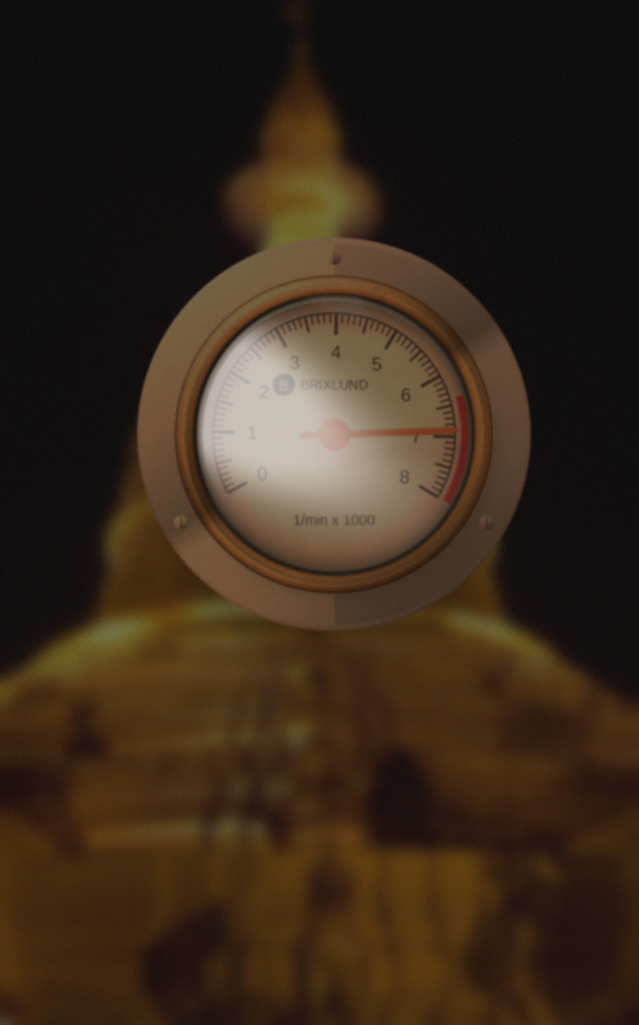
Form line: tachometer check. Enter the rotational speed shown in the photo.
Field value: 6900 rpm
